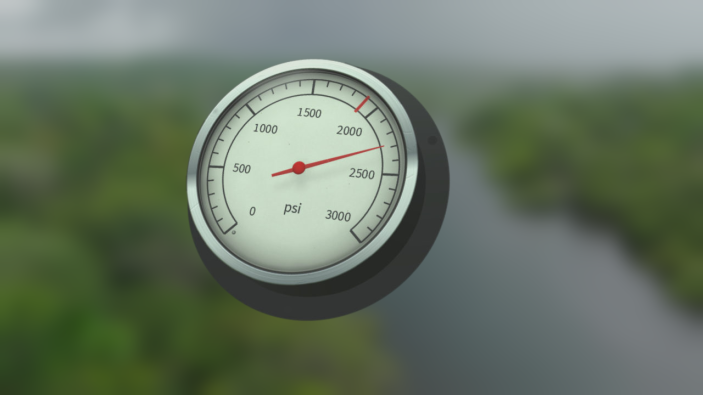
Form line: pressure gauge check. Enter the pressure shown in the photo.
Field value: 2300 psi
